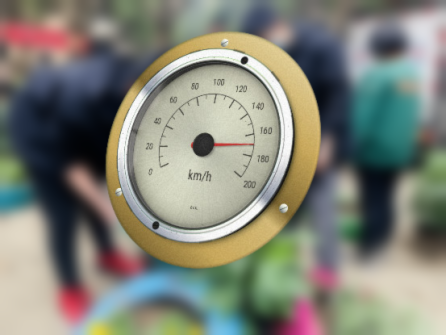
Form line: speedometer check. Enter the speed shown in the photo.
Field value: 170 km/h
